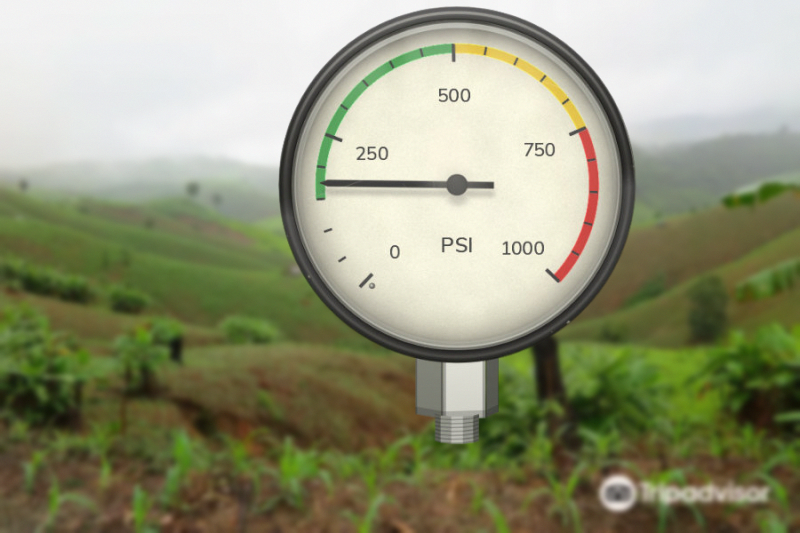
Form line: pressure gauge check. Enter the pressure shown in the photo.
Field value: 175 psi
